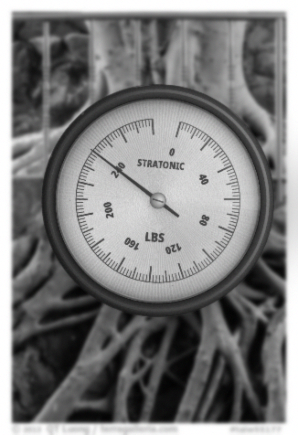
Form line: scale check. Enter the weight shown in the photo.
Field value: 240 lb
